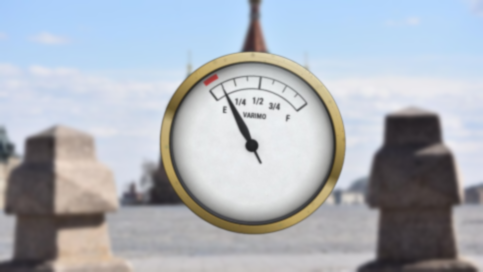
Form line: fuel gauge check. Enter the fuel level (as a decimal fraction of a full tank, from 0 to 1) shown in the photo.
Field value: 0.125
